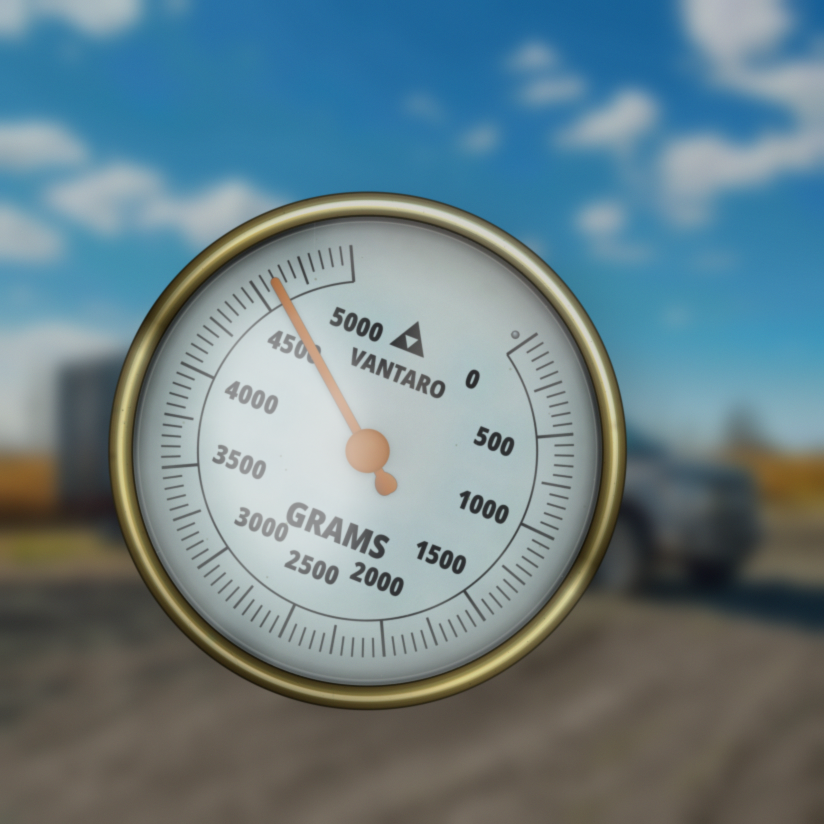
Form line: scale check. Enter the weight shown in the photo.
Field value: 4600 g
